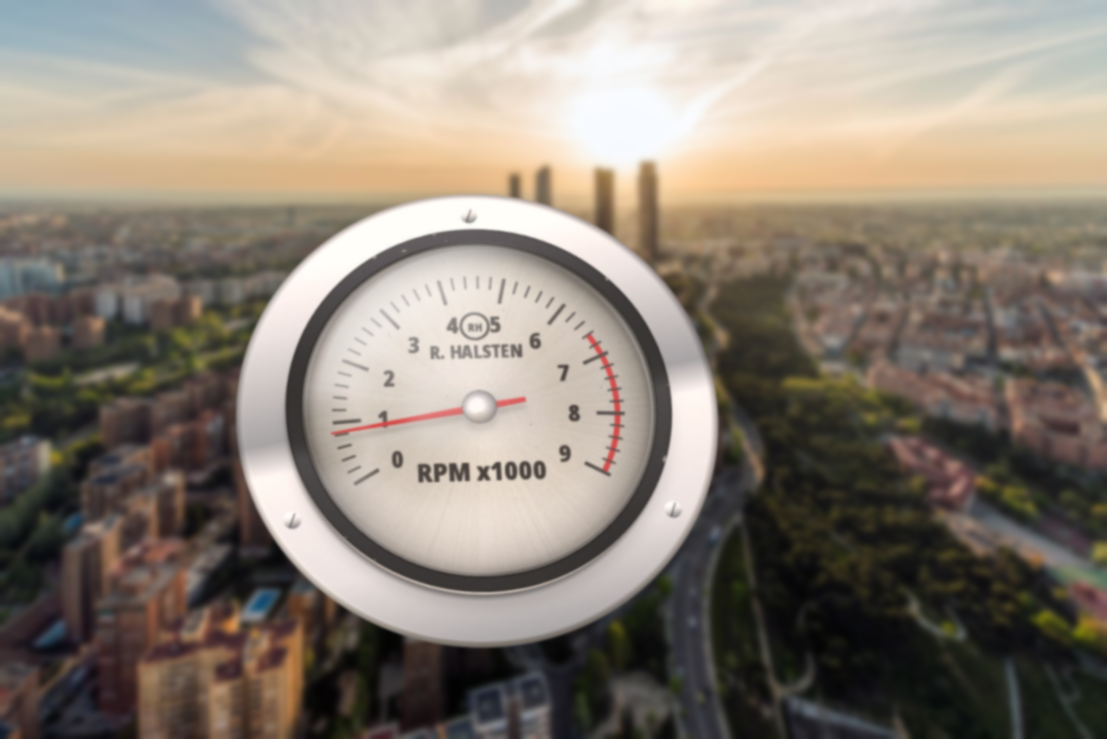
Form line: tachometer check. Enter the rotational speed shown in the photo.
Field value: 800 rpm
